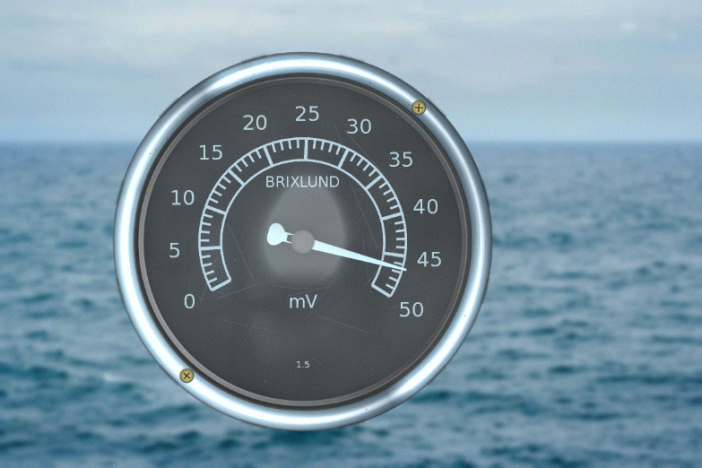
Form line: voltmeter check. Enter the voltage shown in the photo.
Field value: 46.5 mV
